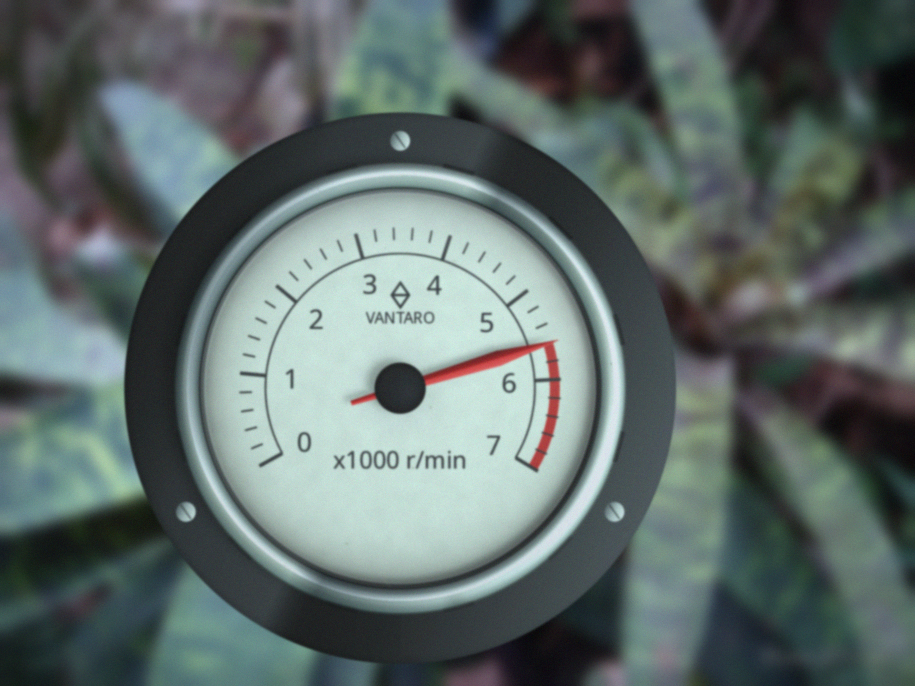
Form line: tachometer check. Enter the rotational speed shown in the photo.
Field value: 5600 rpm
